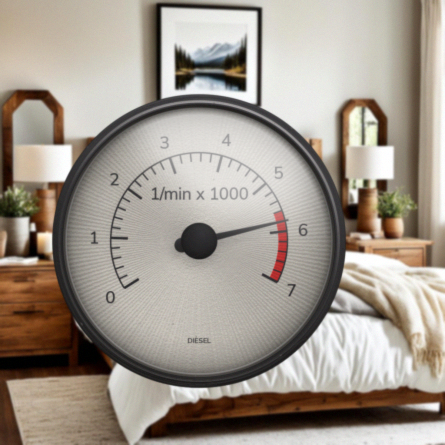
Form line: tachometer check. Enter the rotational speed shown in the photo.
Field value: 5800 rpm
